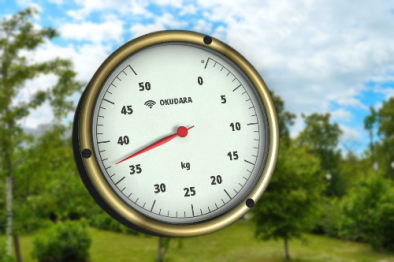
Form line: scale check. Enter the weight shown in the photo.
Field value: 37 kg
